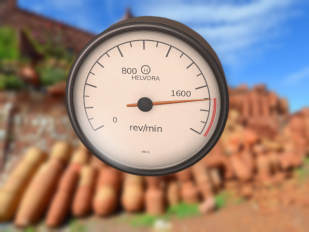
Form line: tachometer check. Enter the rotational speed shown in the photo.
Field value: 1700 rpm
